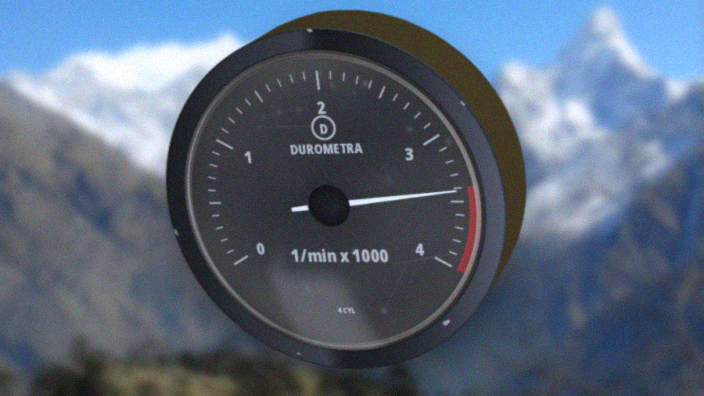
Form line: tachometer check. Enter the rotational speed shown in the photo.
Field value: 3400 rpm
